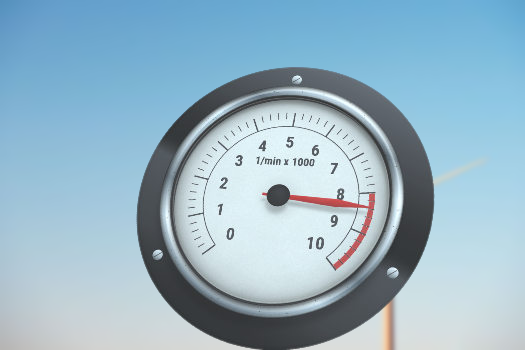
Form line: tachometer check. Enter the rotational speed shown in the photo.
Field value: 8400 rpm
